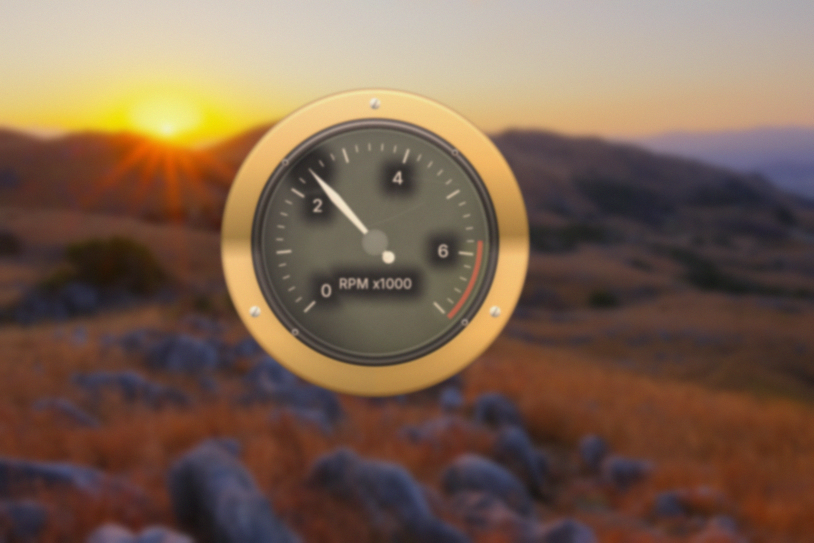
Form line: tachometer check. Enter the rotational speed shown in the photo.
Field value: 2400 rpm
